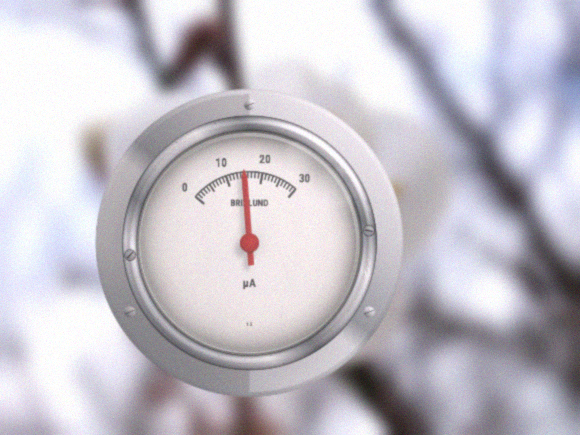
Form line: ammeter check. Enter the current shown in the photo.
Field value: 15 µA
